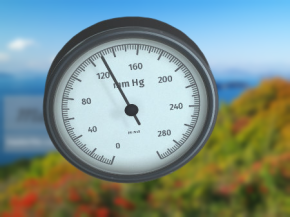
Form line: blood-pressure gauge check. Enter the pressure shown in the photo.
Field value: 130 mmHg
